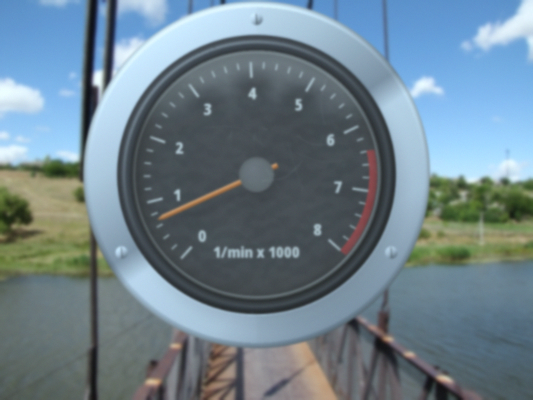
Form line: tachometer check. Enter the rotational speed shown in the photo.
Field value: 700 rpm
